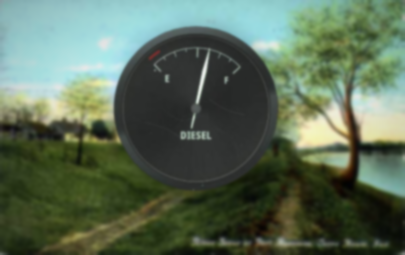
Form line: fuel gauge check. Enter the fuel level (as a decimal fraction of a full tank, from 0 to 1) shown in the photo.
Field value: 0.625
